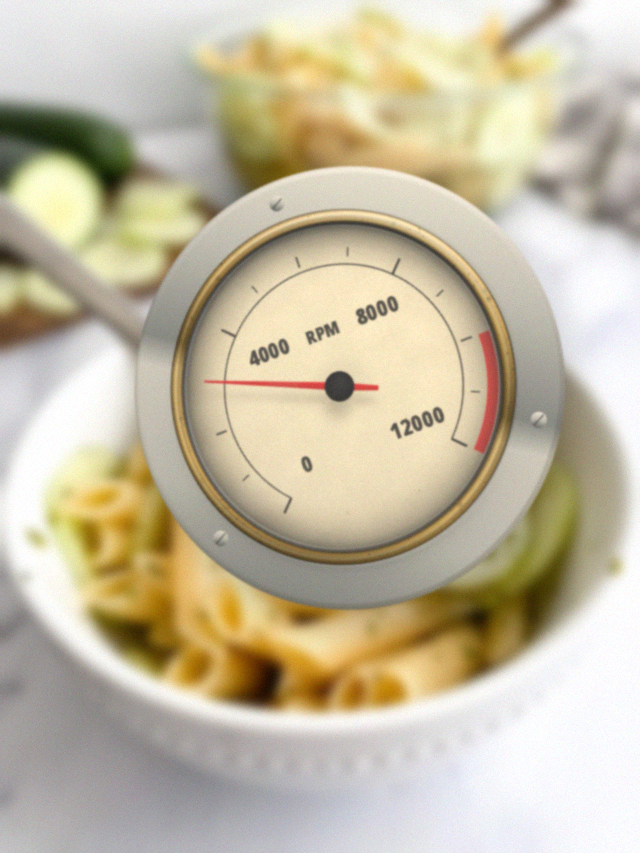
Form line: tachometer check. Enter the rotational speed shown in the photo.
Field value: 3000 rpm
